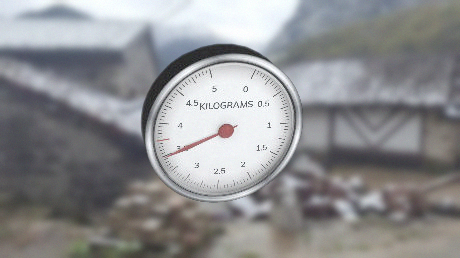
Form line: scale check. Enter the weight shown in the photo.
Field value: 3.5 kg
